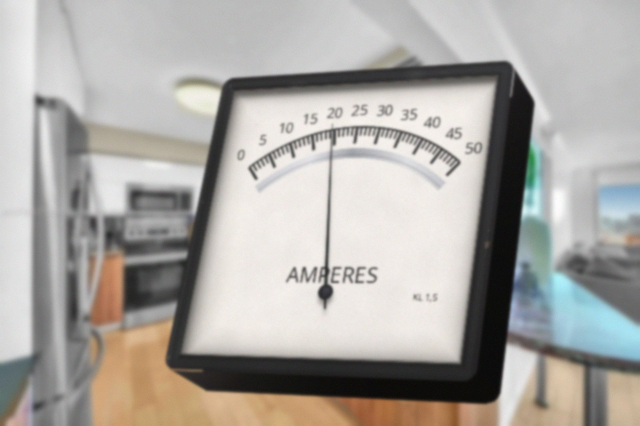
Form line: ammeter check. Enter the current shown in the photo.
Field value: 20 A
